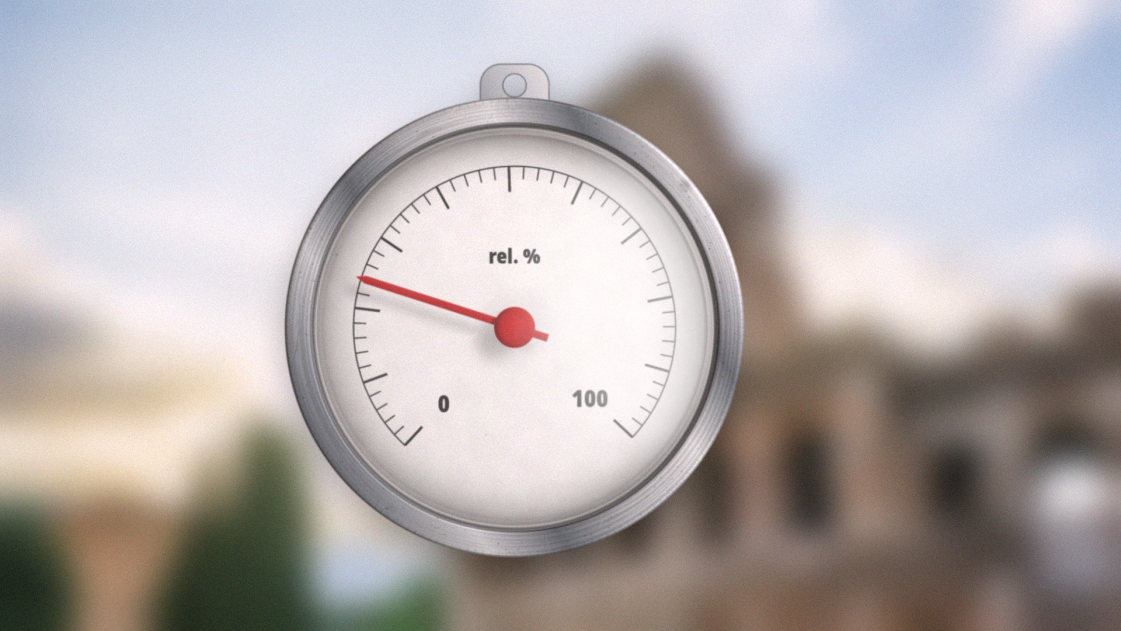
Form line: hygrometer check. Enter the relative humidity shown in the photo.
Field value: 24 %
